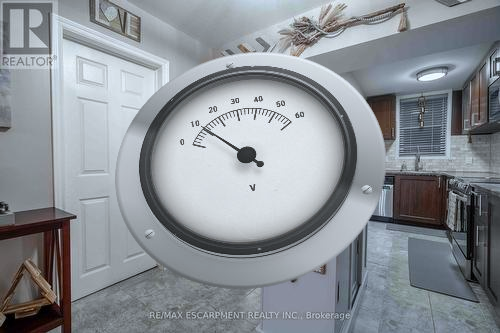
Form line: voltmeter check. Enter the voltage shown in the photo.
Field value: 10 V
